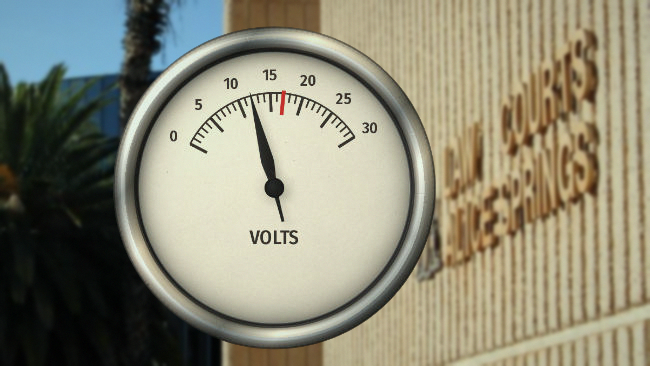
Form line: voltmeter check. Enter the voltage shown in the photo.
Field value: 12 V
